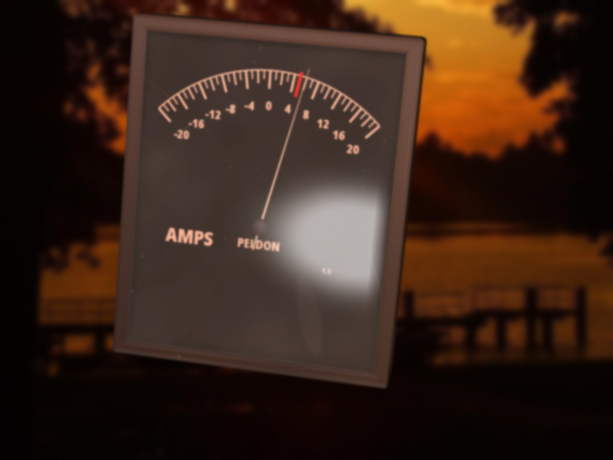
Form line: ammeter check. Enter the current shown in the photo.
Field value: 6 A
